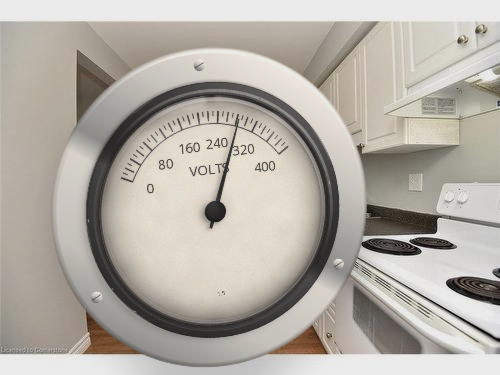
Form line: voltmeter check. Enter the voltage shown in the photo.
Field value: 280 V
